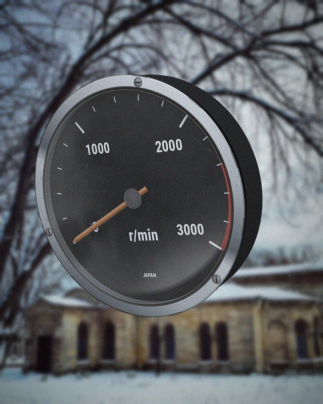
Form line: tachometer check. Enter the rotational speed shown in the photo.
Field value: 0 rpm
